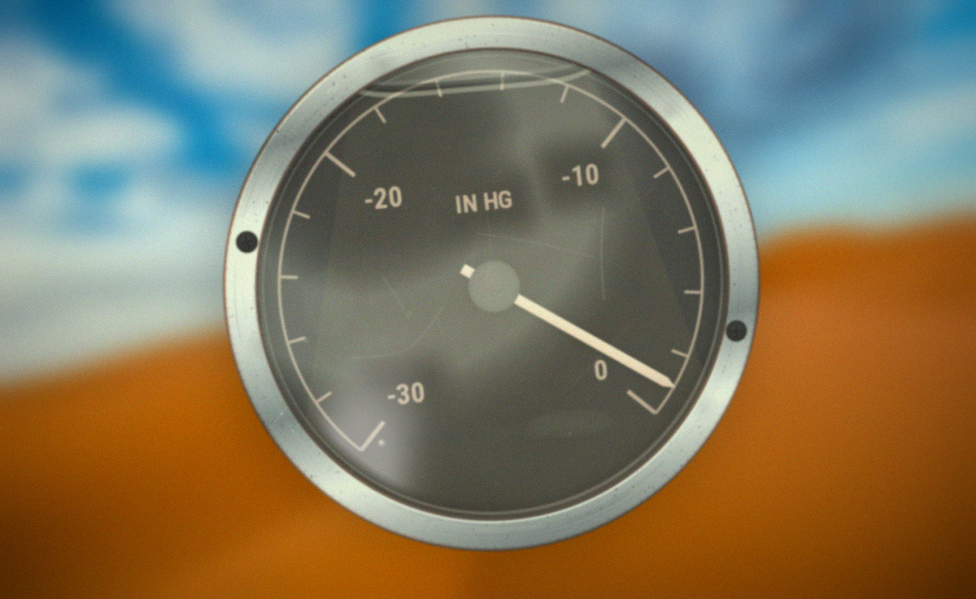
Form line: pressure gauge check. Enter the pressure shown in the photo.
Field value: -1 inHg
